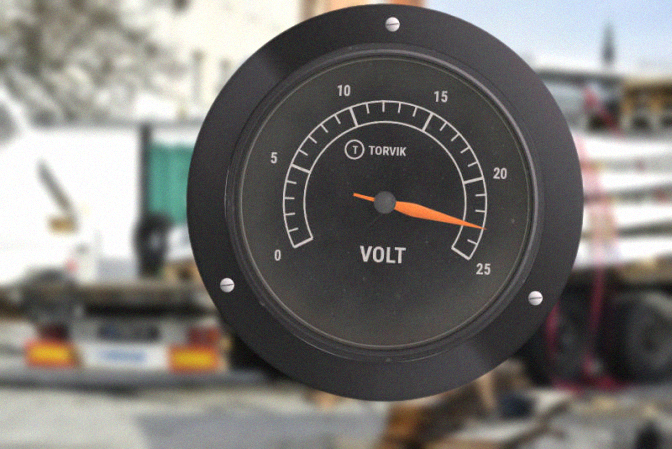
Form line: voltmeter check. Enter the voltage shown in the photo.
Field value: 23 V
